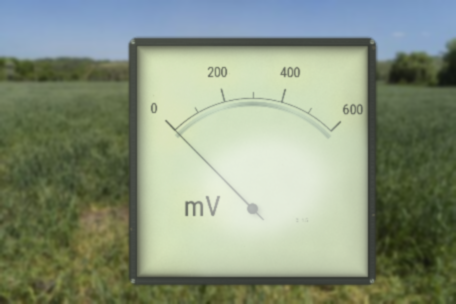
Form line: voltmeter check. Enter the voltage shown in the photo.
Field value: 0 mV
